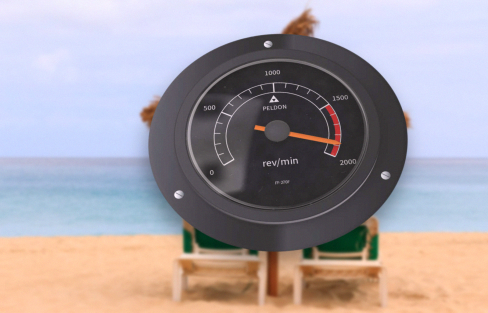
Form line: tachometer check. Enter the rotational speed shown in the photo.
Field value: 1900 rpm
